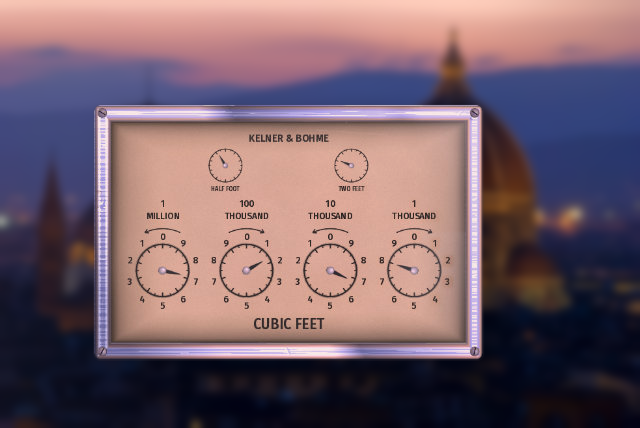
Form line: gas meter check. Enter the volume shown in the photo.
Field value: 716800 ft³
